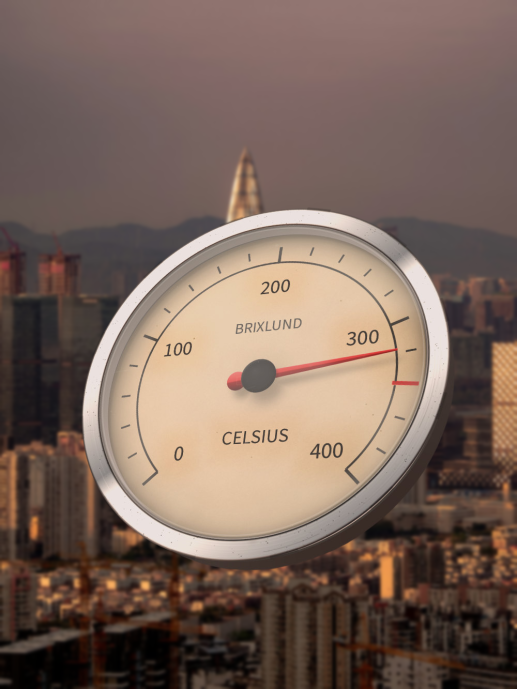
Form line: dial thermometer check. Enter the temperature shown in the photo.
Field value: 320 °C
